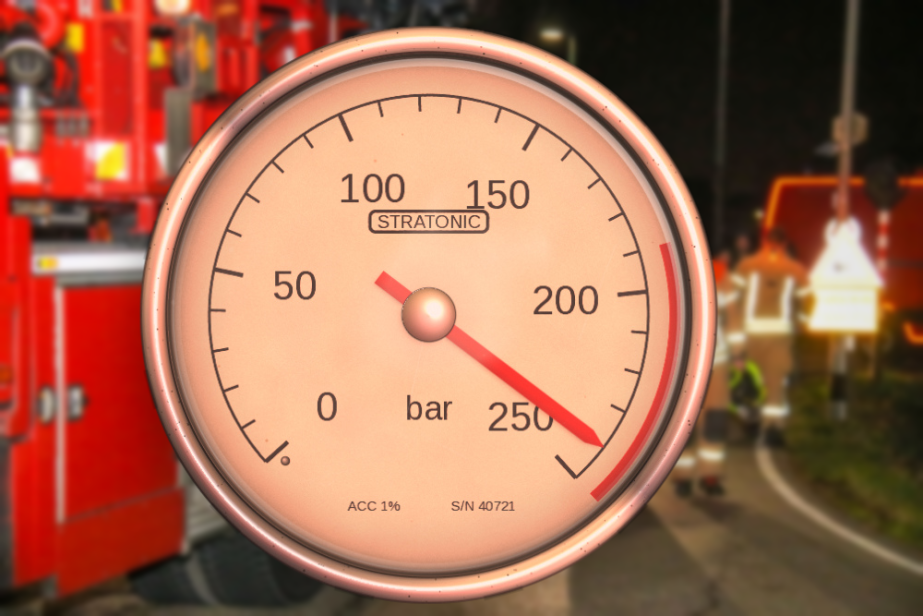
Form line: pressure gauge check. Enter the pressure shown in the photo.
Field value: 240 bar
